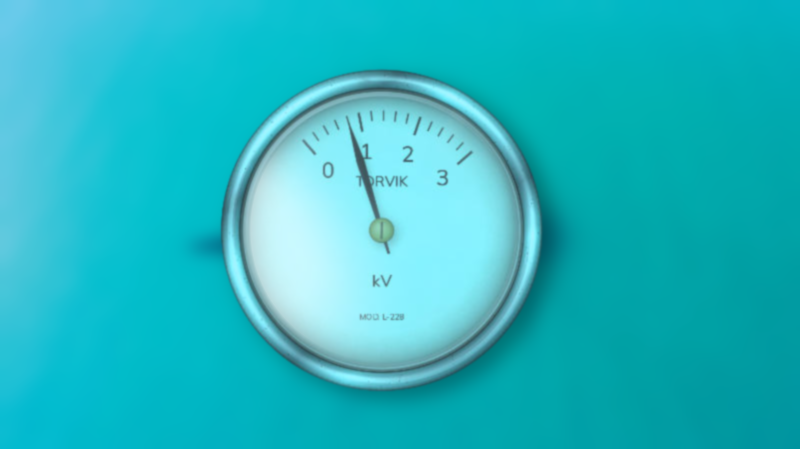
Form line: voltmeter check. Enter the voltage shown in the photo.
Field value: 0.8 kV
